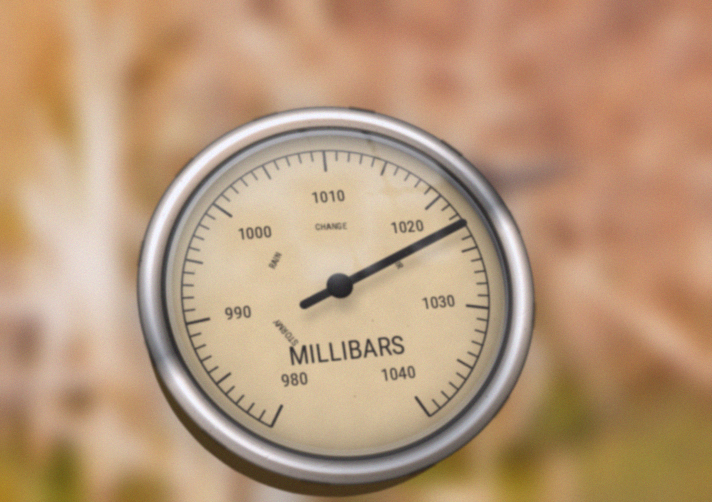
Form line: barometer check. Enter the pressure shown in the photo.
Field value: 1023 mbar
